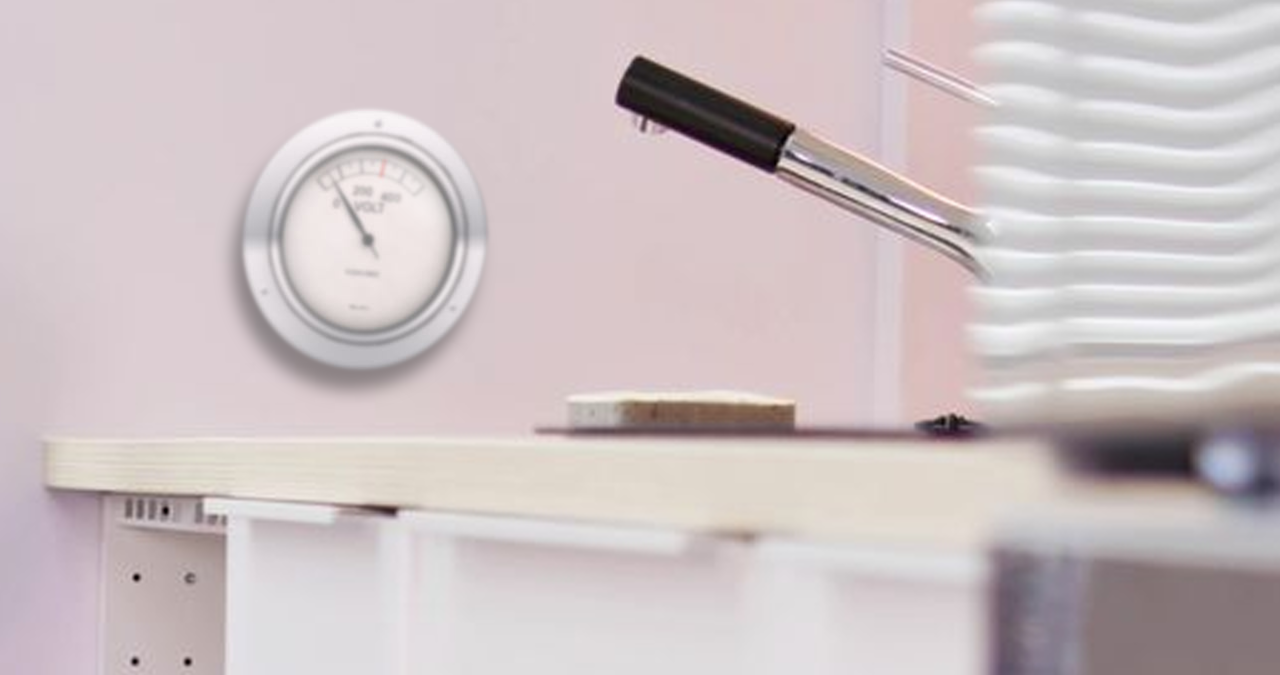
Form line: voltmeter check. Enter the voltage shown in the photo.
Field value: 50 V
